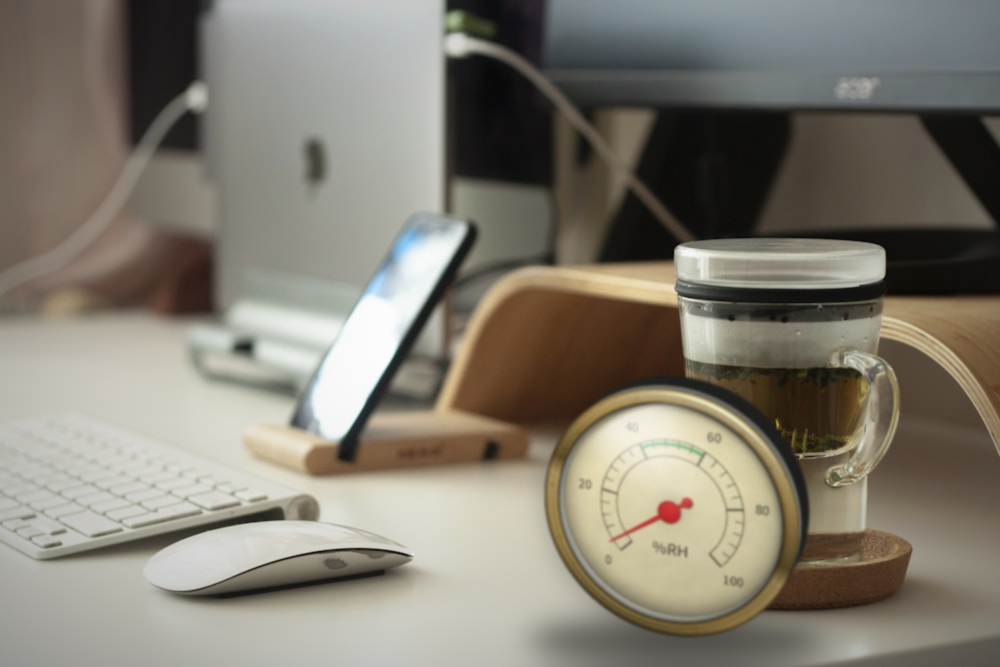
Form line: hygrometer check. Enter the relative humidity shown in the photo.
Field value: 4 %
